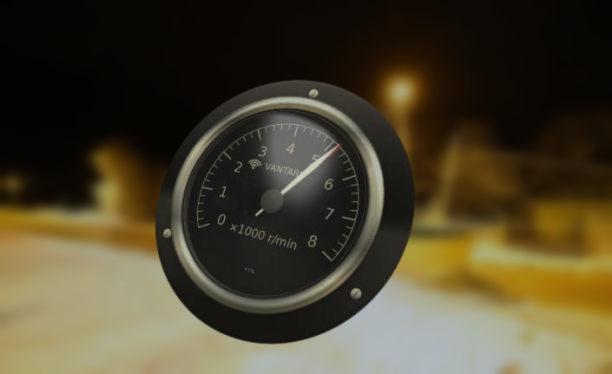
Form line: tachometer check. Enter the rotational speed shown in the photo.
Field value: 5200 rpm
